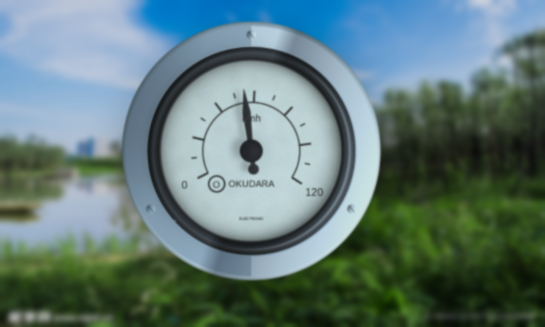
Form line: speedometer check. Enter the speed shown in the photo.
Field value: 55 km/h
